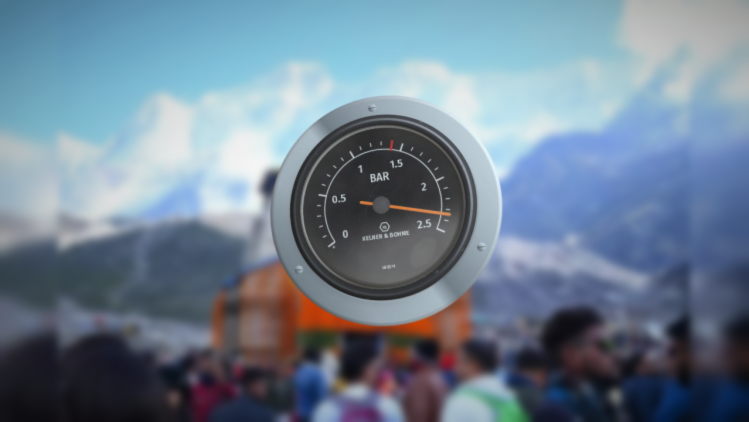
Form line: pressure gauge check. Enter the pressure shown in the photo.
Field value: 2.35 bar
